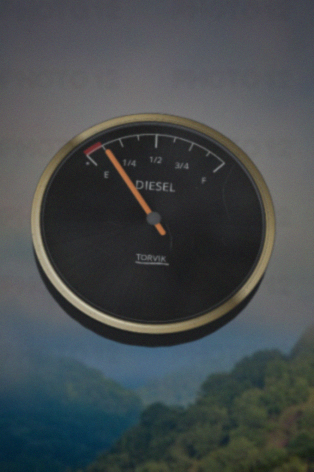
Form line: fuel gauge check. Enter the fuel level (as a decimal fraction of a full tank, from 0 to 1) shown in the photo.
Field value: 0.125
